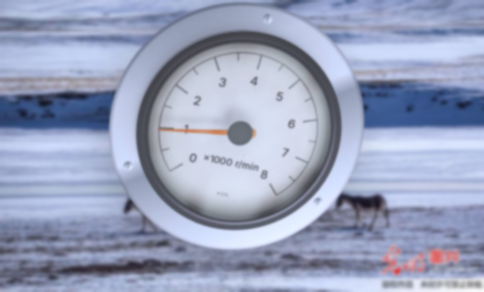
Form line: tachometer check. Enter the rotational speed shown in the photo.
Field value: 1000 rpm
